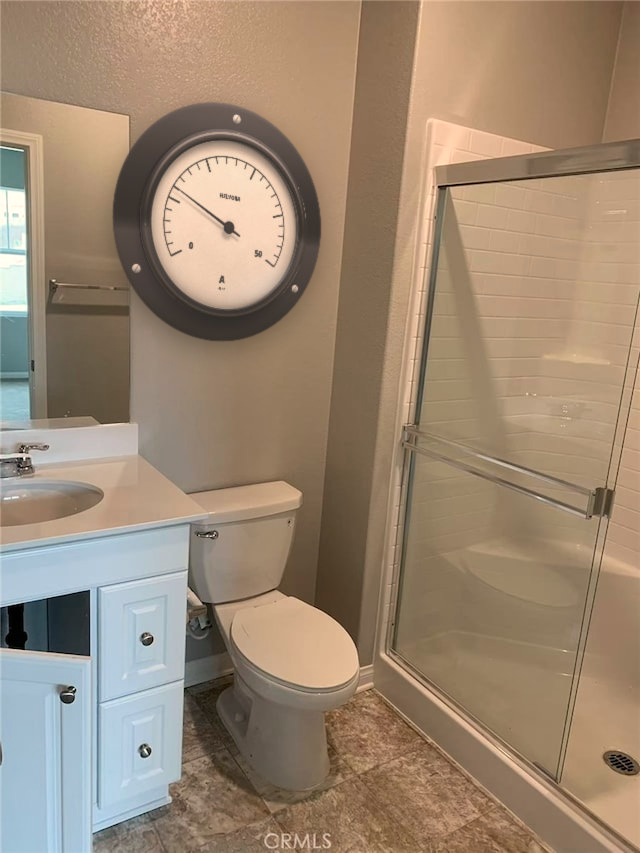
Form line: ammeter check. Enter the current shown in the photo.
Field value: 12 A
